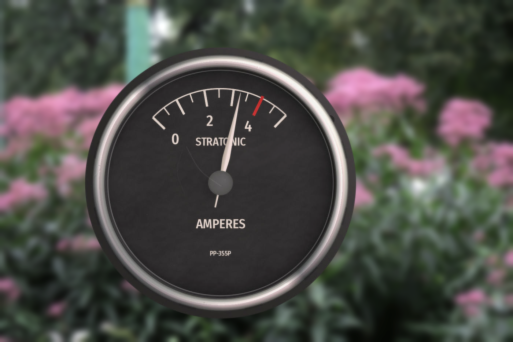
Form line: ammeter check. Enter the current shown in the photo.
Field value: 3.25 A
